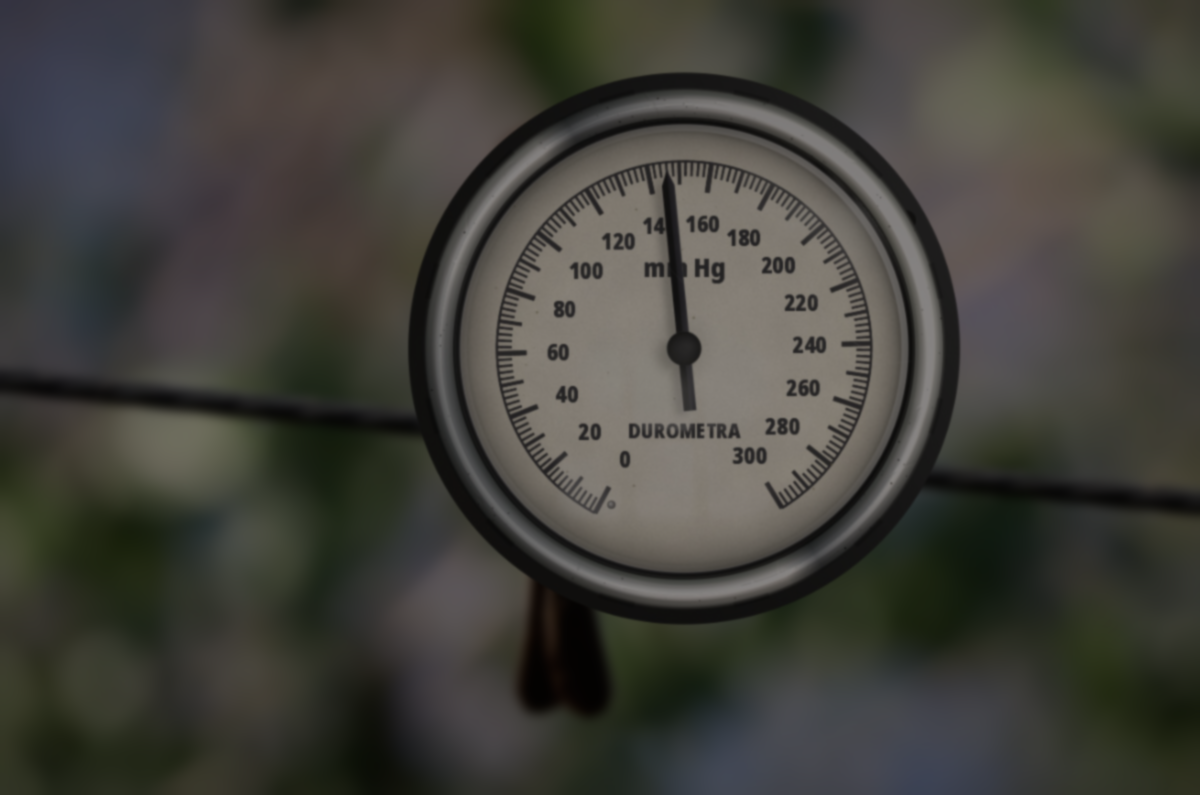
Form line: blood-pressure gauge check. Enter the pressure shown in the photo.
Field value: 146 mmHg
